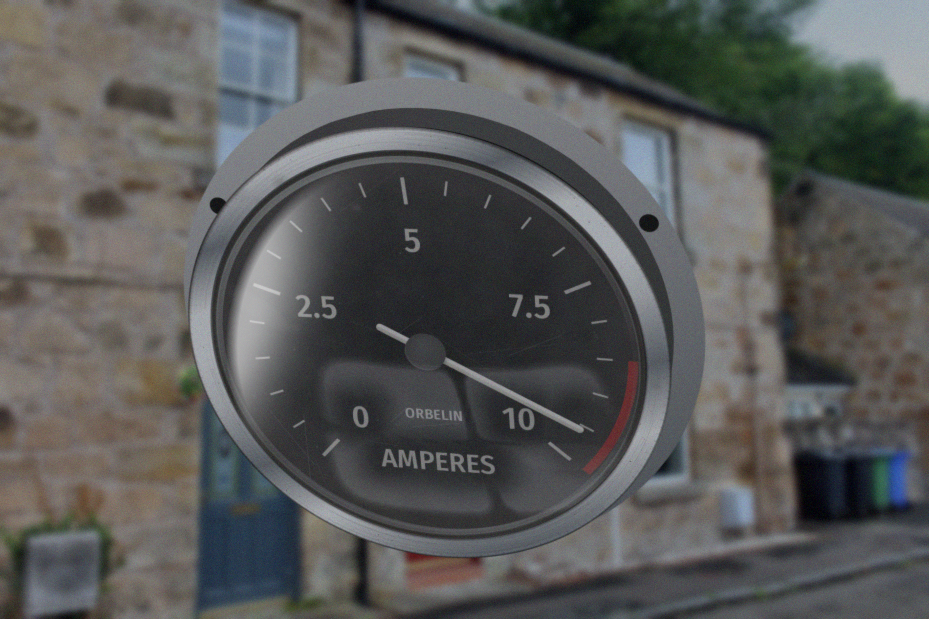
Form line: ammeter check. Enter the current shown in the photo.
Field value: 9.5 A
